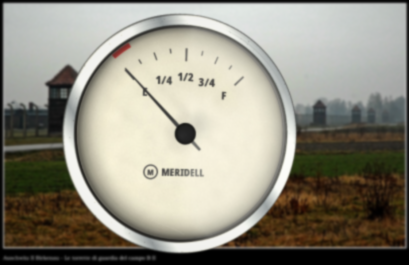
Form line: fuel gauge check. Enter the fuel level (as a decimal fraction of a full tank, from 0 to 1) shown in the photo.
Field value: 0
